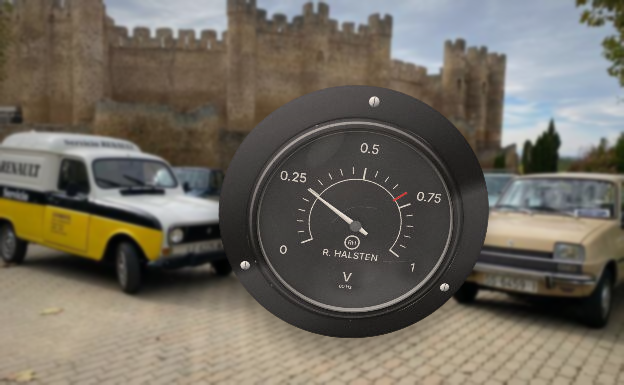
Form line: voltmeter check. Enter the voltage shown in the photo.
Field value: 0.25 V
